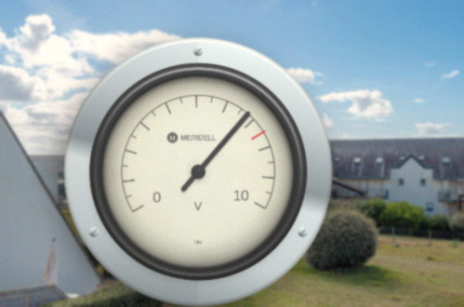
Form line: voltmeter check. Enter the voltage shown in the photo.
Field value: 6.75 V
